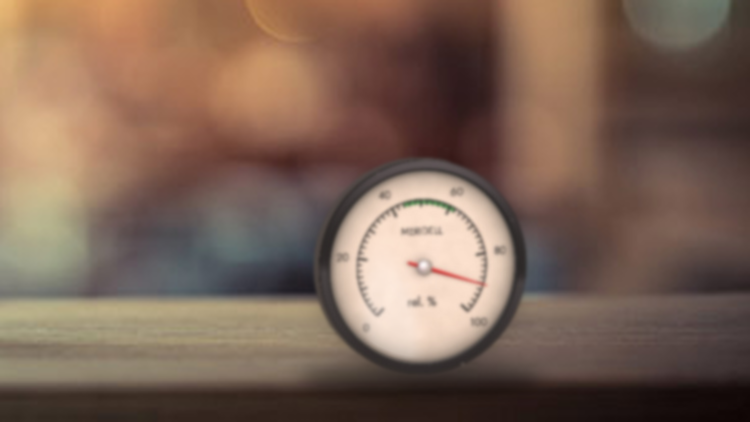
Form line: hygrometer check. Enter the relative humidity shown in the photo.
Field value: 90 %
